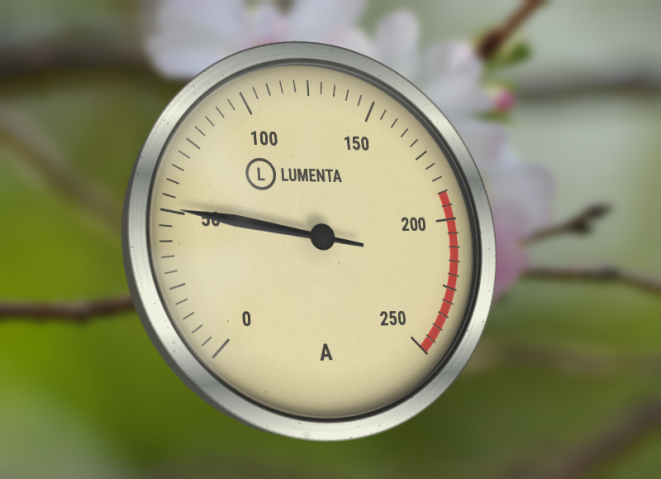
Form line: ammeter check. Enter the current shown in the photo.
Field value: 50 A
